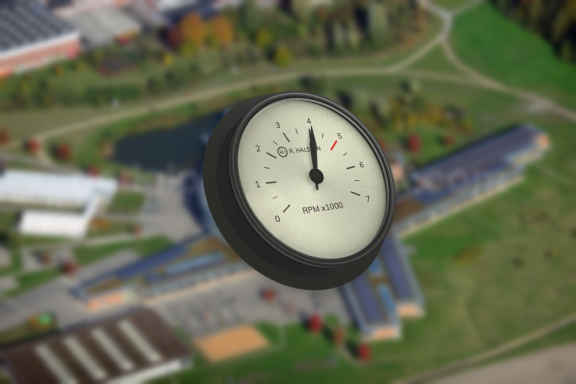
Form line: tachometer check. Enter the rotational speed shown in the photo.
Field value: 4000 rpm
